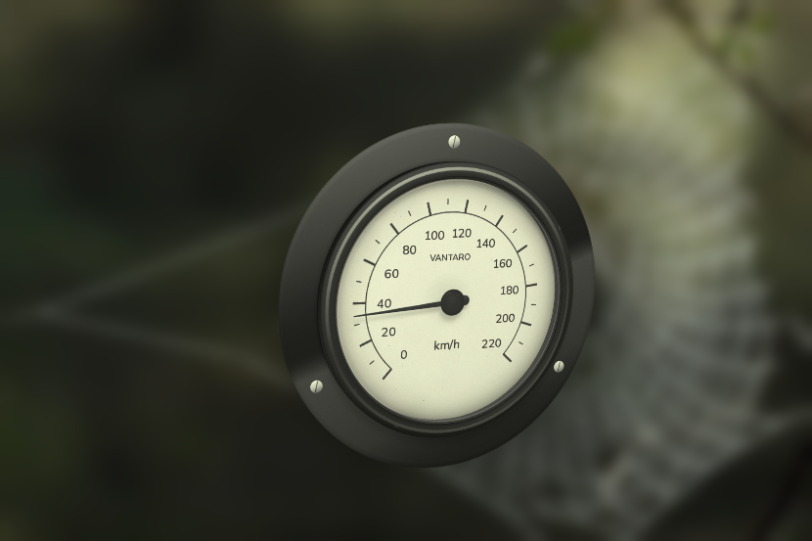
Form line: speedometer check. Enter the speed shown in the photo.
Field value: 35 km/h
